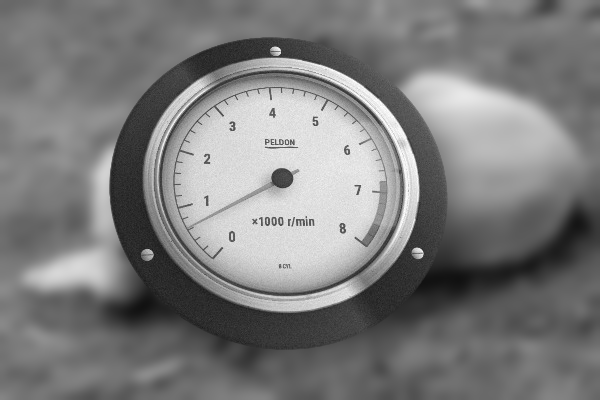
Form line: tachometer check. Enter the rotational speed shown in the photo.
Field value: 600 rpm
